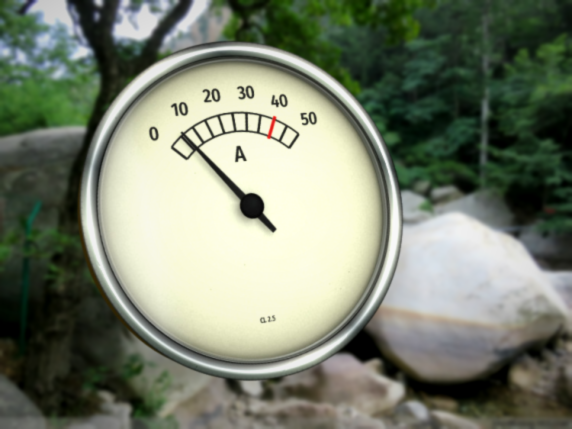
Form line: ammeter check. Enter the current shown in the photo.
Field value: 5 A
